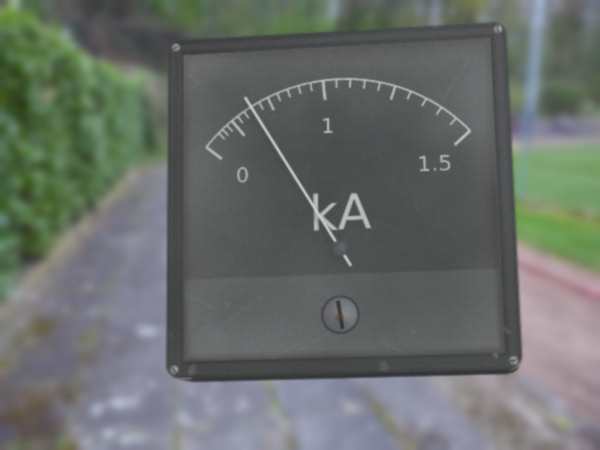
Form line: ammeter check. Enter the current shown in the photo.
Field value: 0.65 kA
